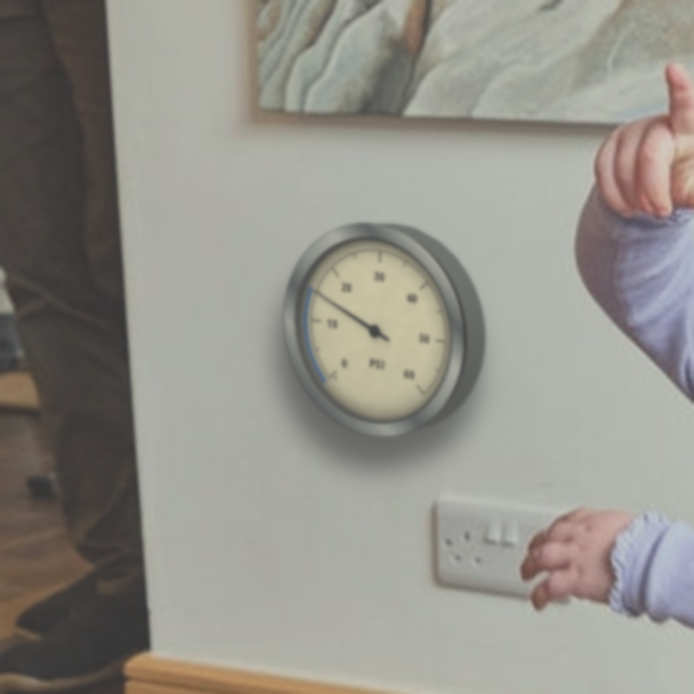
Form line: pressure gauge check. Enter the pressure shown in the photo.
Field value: 15 psi
